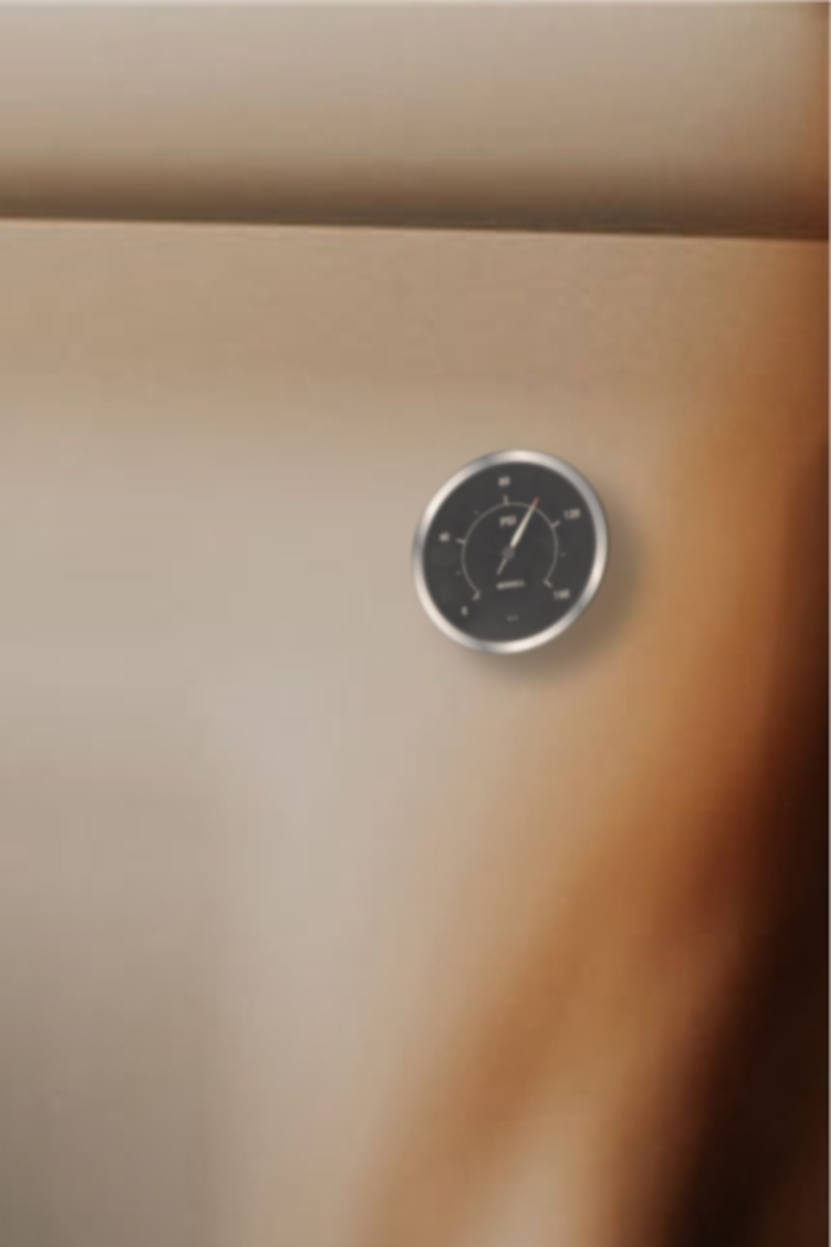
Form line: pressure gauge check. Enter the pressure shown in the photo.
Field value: 100 psi
